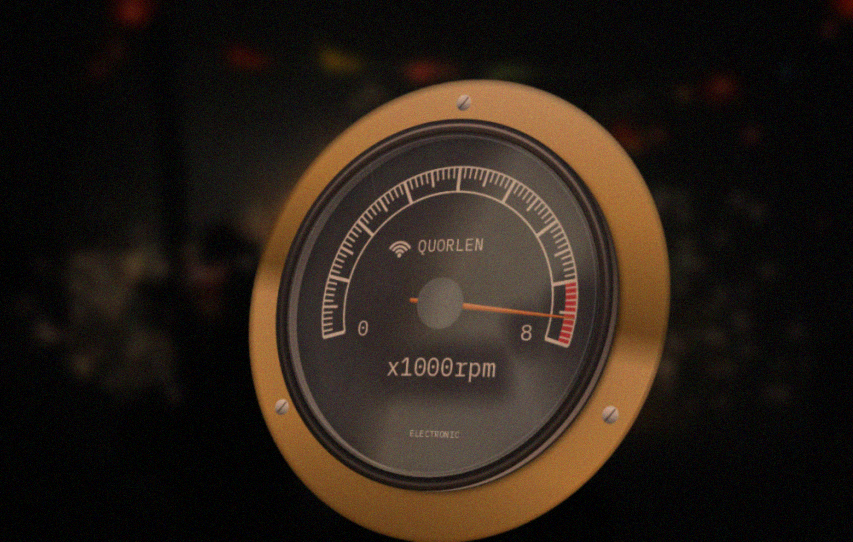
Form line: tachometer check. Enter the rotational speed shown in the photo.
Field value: 7600 rpm
